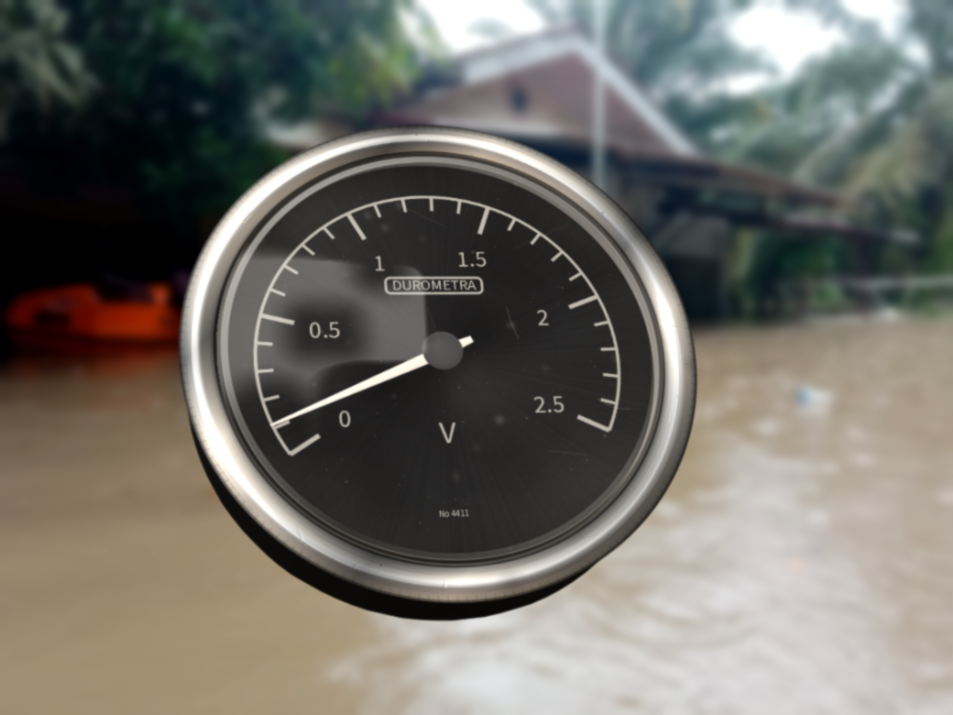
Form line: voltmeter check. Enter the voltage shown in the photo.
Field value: 0.1 V
